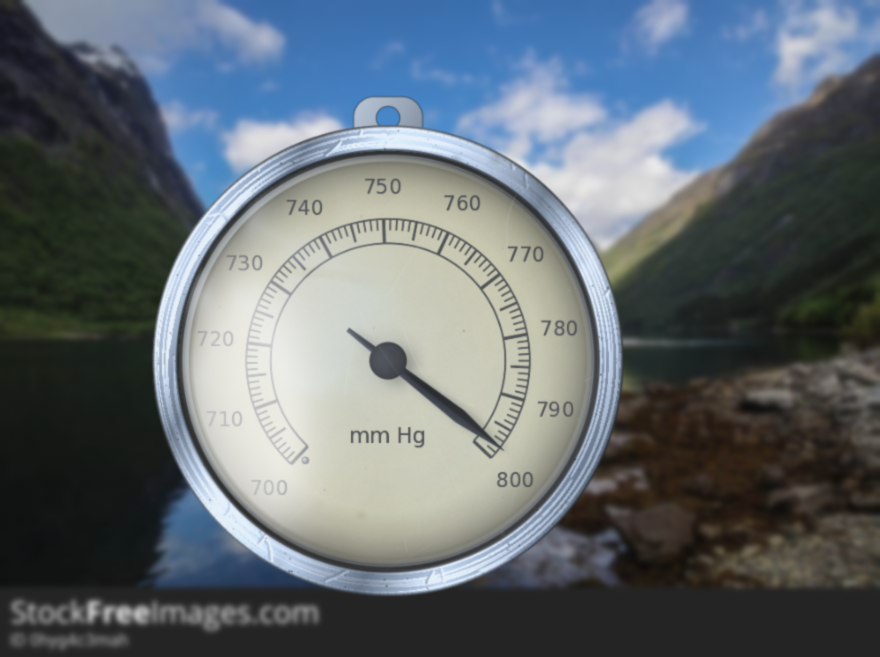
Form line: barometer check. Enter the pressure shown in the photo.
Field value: 798 mmHg
